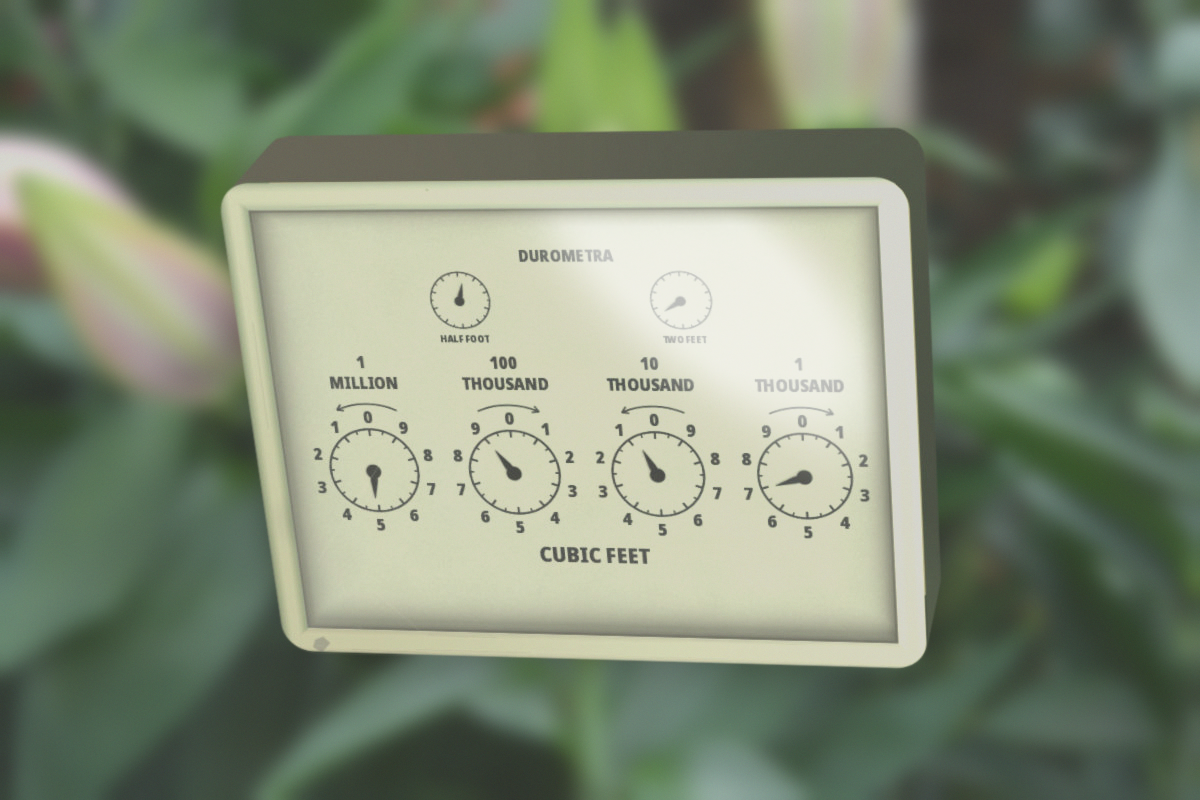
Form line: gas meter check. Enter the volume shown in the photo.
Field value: 490700 ft³
